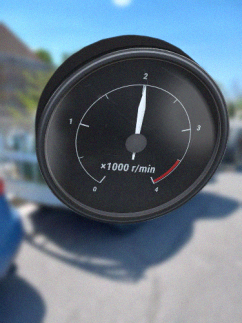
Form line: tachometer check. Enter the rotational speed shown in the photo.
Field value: 2000 rpm
